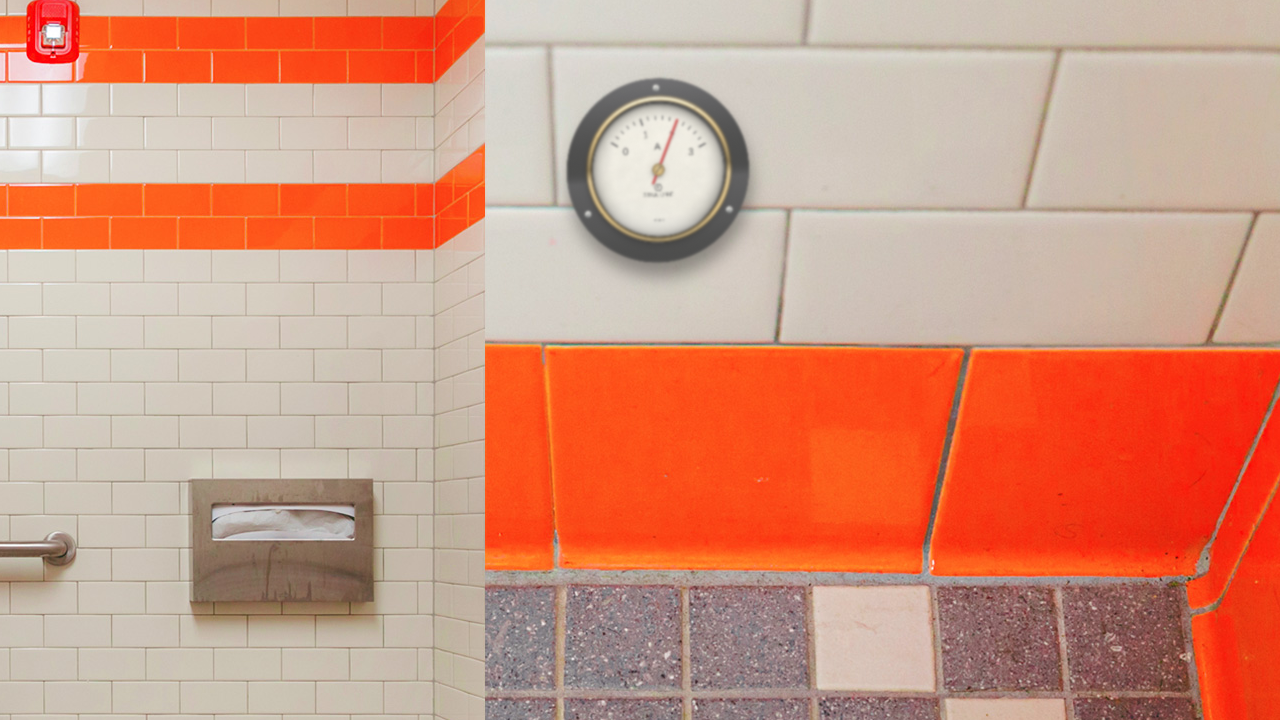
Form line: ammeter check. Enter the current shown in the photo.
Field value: 2 A
